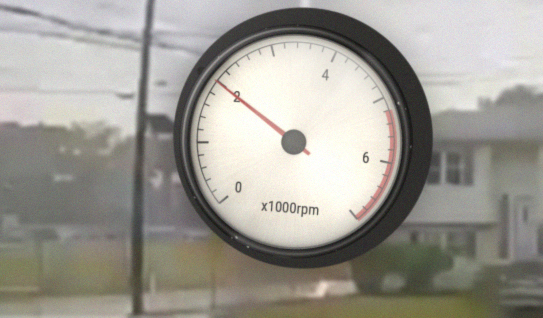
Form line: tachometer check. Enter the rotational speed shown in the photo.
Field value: 2000 rpm
